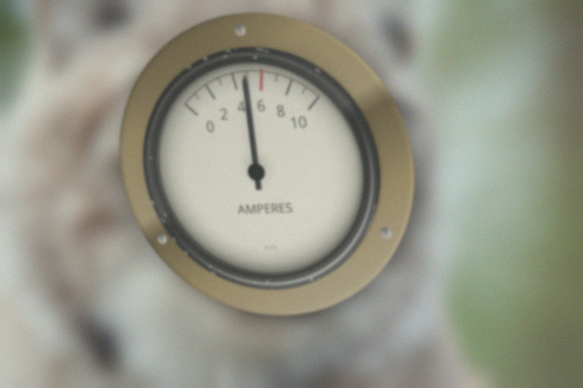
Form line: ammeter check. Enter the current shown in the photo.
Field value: 5 A
